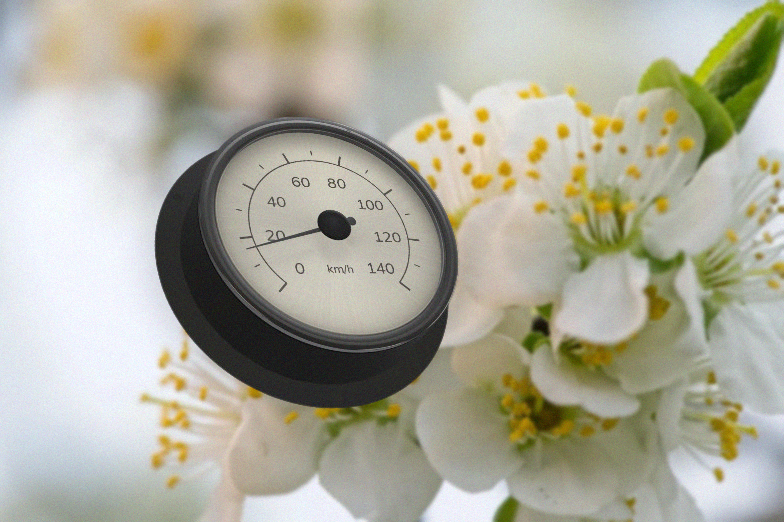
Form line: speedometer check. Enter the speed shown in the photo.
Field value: 15 km/h
